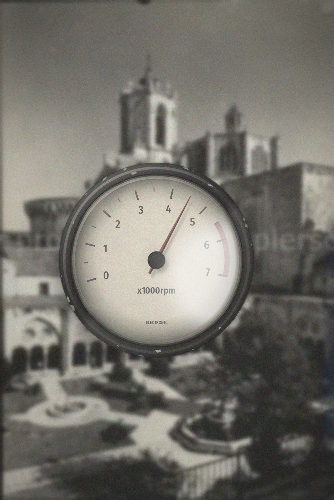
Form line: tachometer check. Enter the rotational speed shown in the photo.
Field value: 4500 rpm
